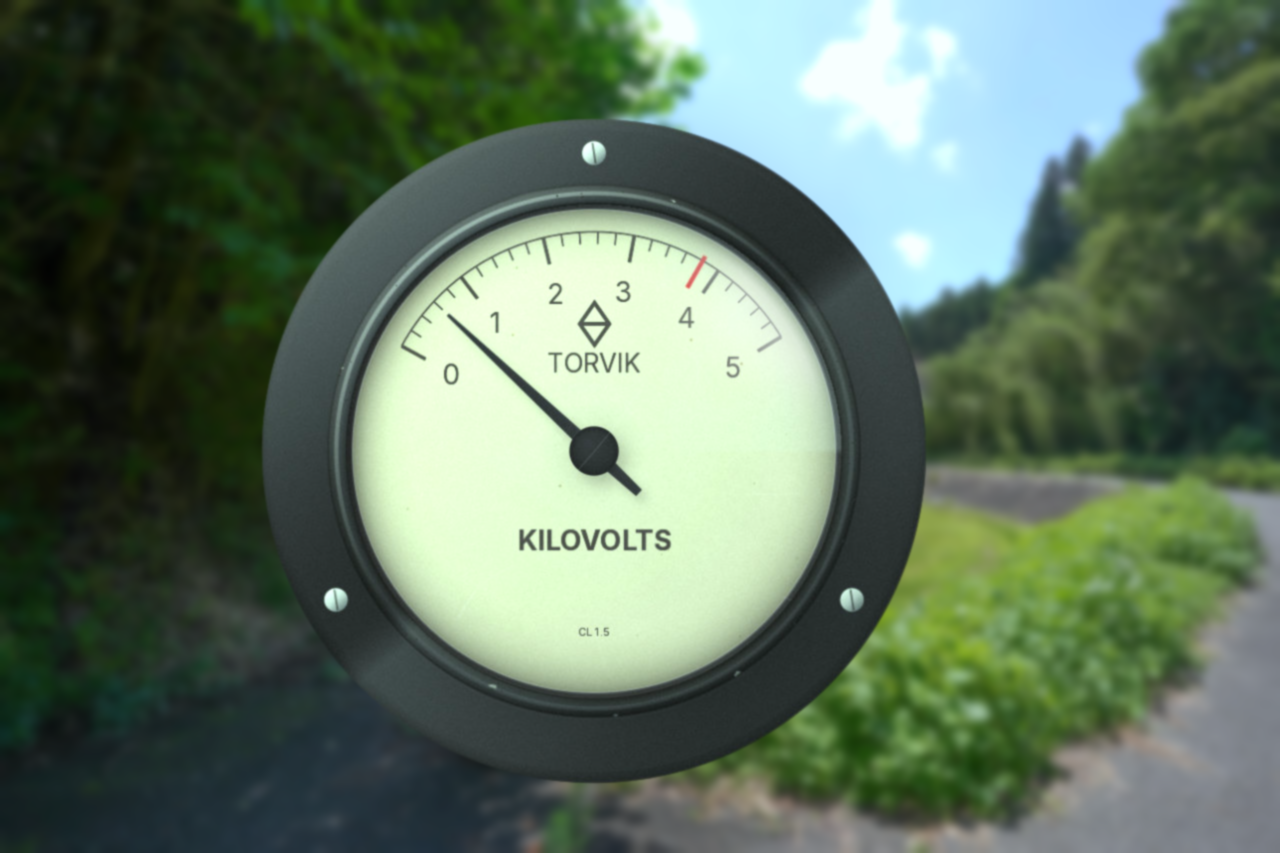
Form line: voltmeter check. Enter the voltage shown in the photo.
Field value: 0.6 kV
